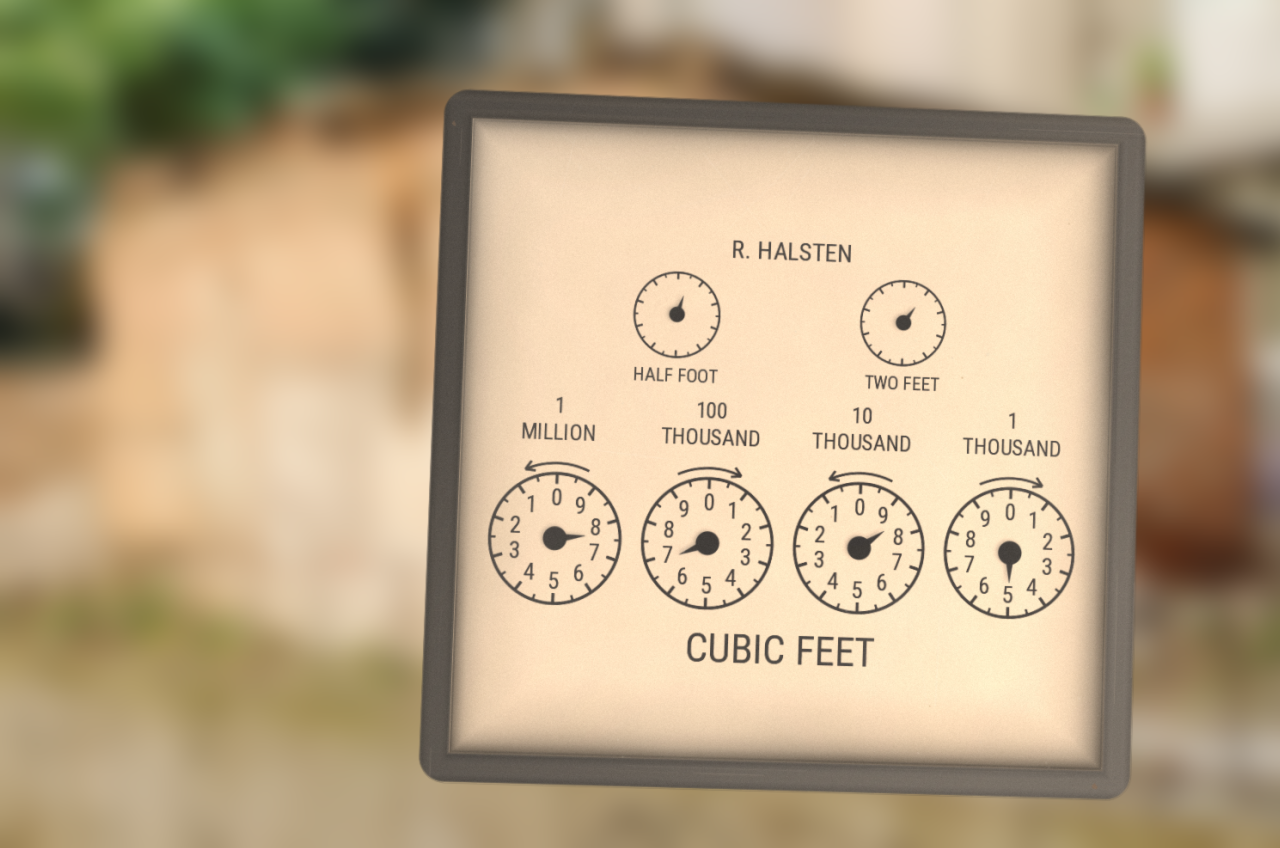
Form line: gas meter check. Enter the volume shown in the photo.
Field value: 768500 ft³
